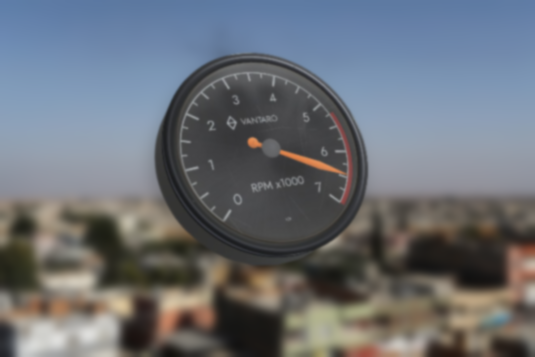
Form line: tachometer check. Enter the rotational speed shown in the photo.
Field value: 6500 rpm
